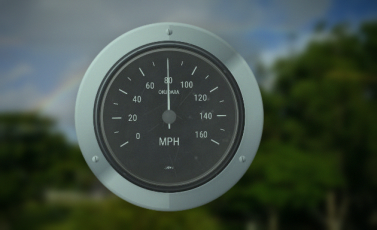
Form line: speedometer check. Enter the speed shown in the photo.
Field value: 80 mph
